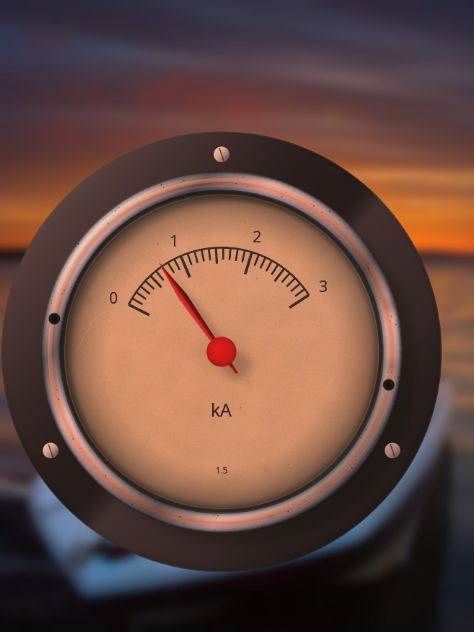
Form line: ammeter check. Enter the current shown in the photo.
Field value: 0.7 kA
